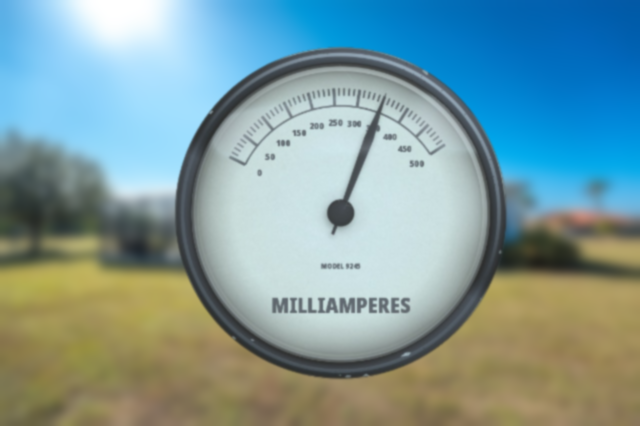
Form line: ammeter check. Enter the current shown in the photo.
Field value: 350 mA
